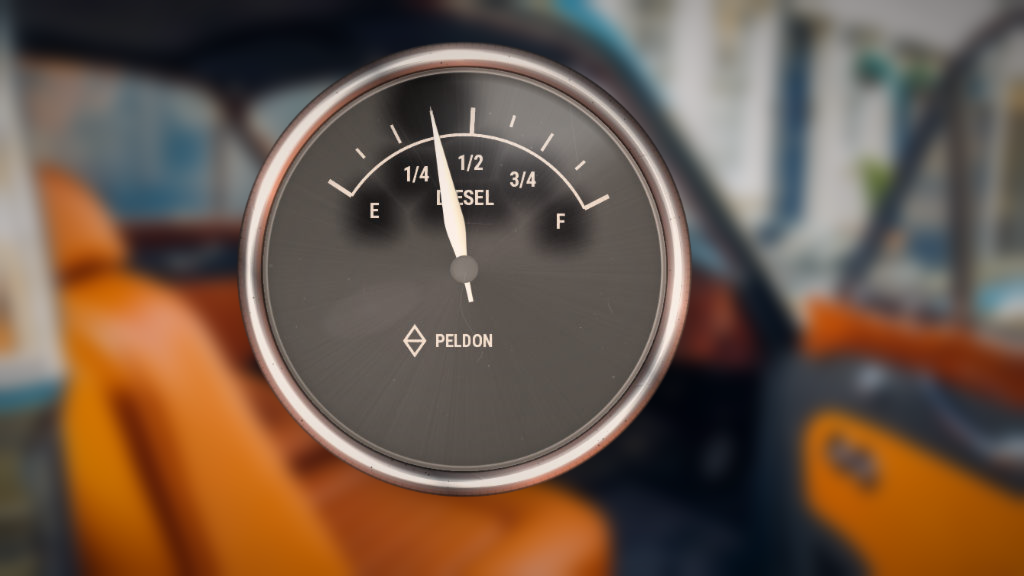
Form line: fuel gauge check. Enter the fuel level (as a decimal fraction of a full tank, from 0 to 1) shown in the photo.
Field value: 0.375
